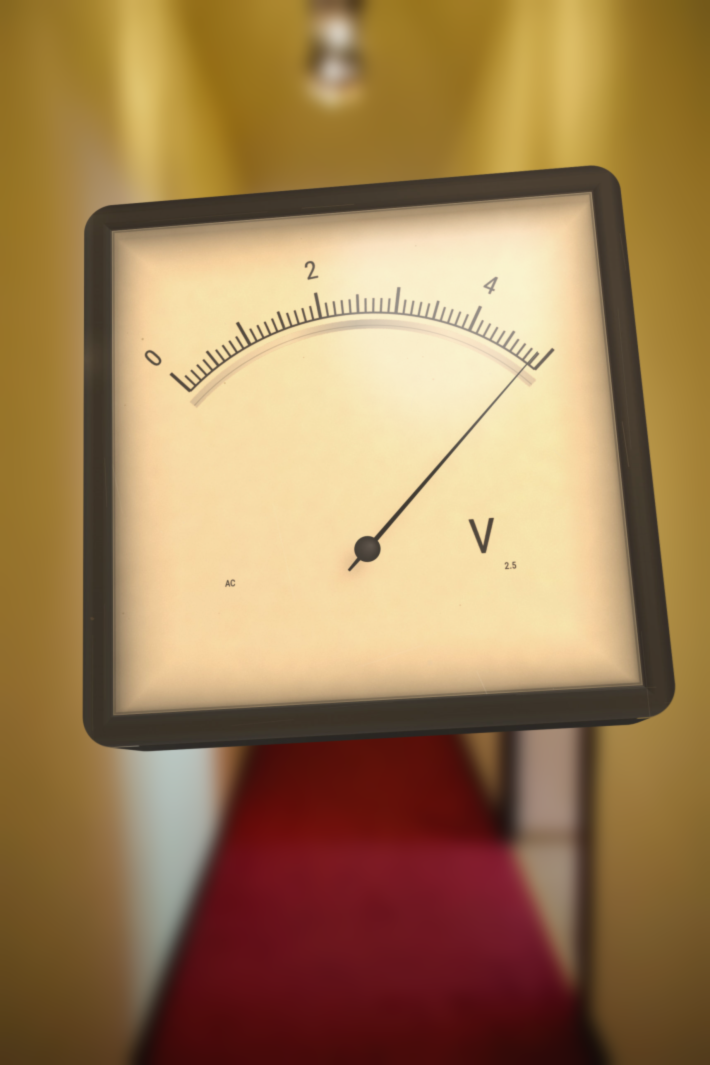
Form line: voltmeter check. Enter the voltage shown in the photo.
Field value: 4.9 V
